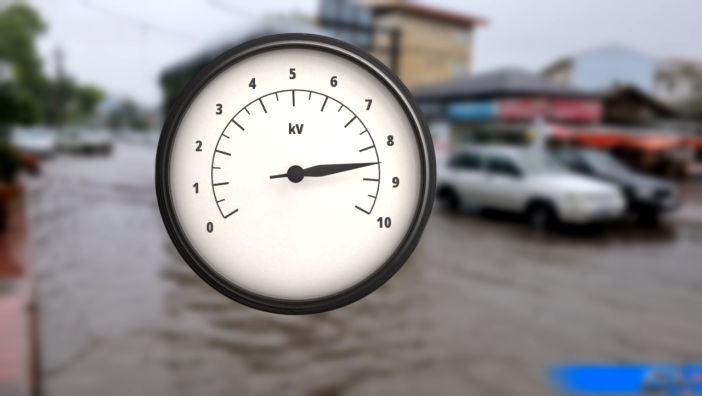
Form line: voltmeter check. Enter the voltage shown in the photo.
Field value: 8.5 kV
